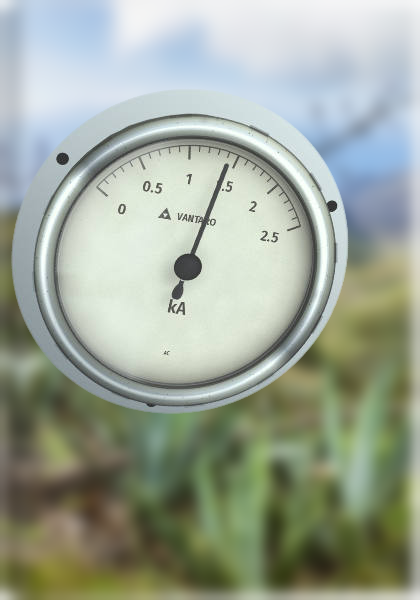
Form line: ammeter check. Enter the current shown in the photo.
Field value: 1.4 kA
